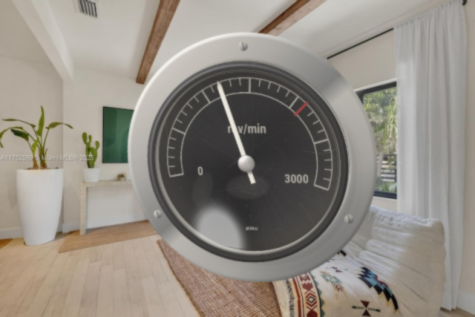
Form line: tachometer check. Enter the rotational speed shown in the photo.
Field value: 1200 rpm
